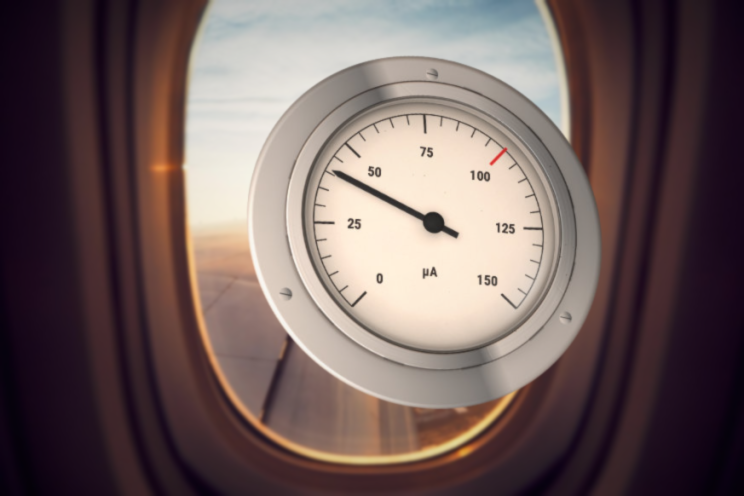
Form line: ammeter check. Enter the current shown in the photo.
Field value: 40 µA
